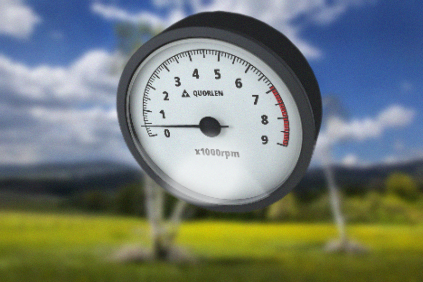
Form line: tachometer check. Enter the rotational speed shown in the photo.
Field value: 500 rpm
